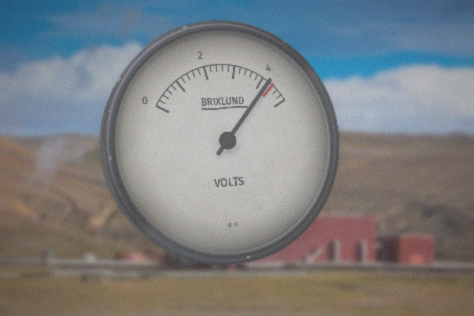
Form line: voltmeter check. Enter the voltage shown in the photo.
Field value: 4.2 V
